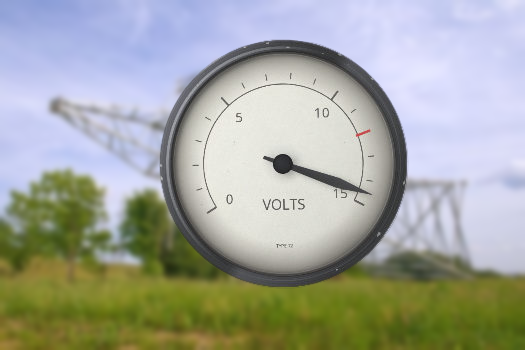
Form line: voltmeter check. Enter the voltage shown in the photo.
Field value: 14.5 V
